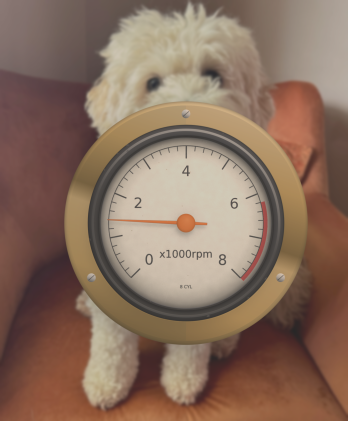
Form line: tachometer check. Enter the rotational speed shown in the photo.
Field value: 1400 rpm
